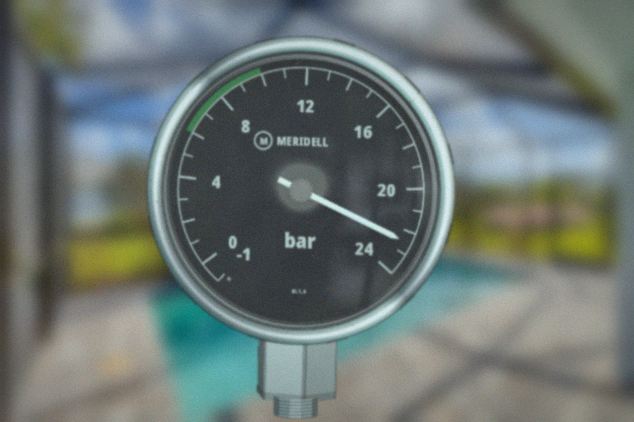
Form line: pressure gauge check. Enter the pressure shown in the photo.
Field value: 22.5 bar
